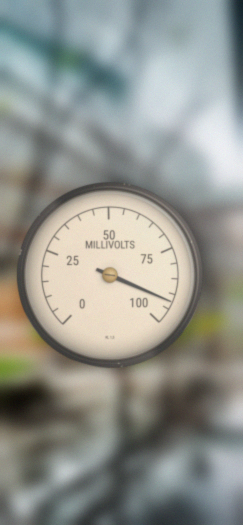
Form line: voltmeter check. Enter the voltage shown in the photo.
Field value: 92.5 mV
